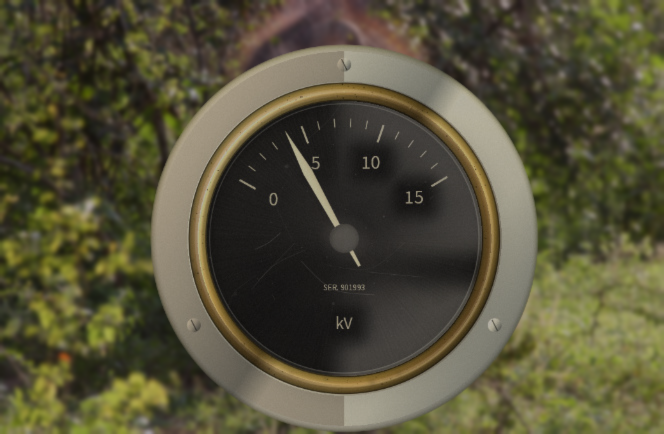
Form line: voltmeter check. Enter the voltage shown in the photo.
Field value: 4 kV
